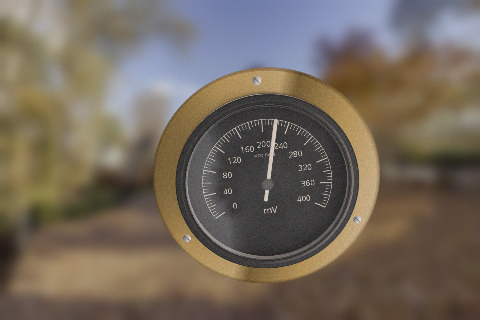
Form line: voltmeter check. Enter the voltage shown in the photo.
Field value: 220 mV
